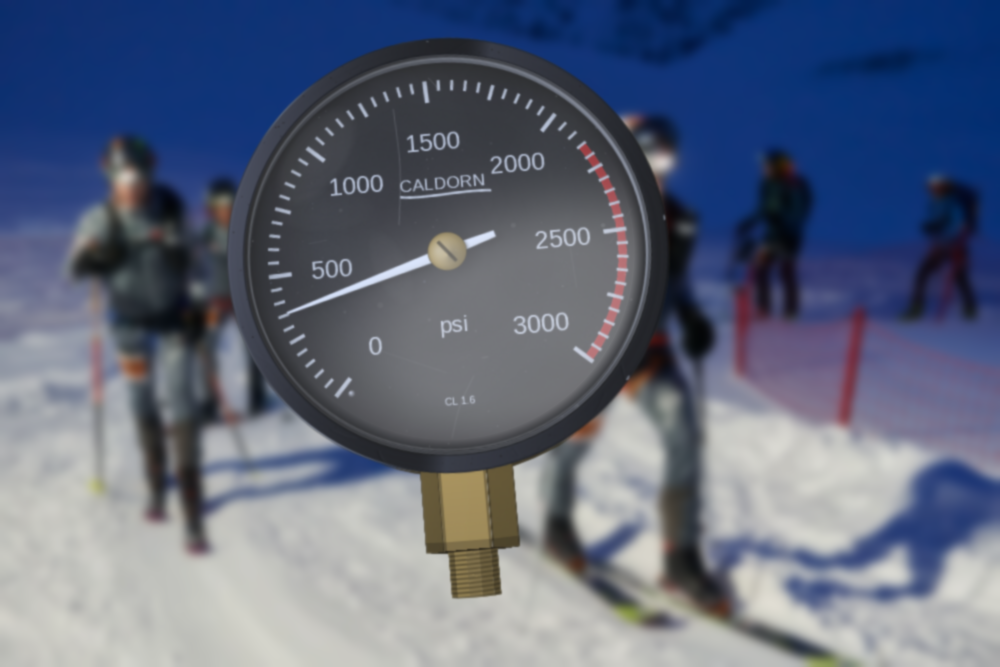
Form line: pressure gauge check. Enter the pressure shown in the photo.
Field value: 350 psi
